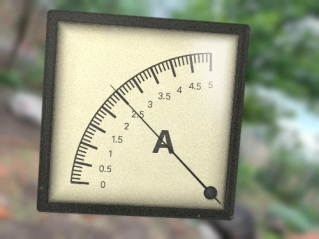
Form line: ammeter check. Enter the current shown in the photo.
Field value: 2.5 A
